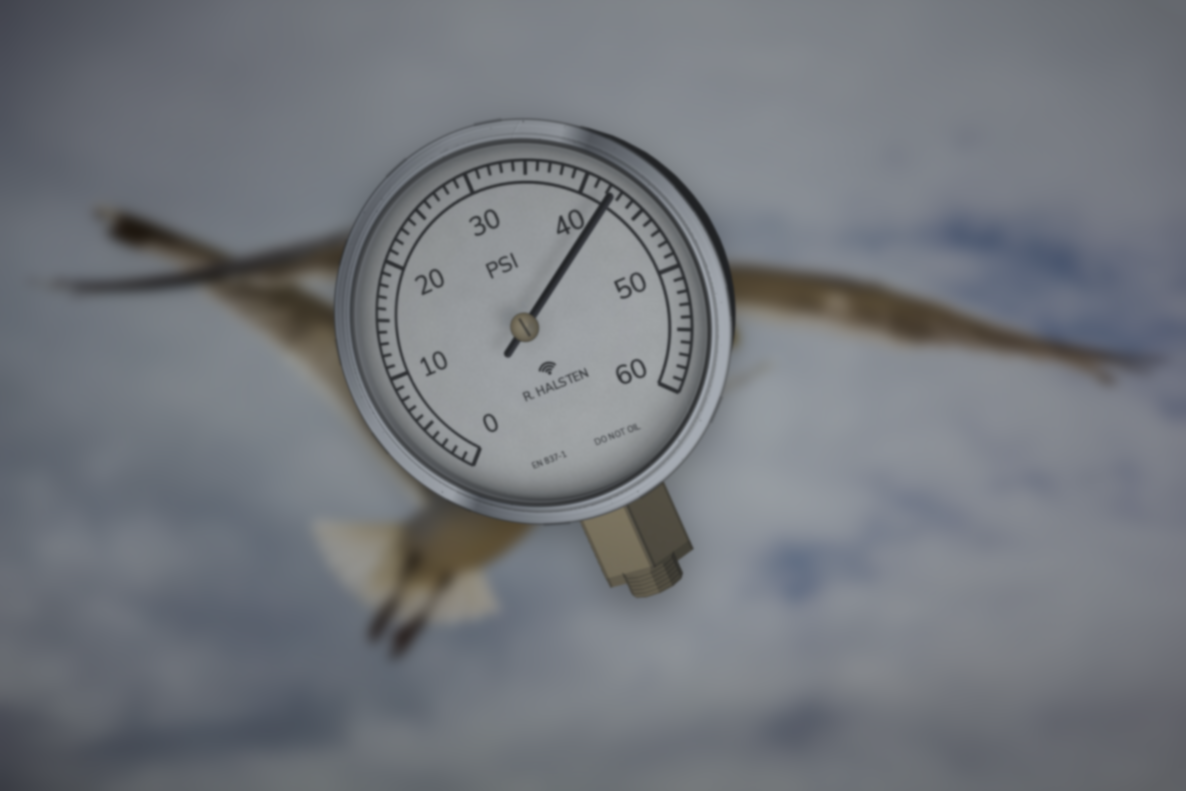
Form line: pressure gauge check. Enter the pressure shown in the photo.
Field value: 42.5 psi
